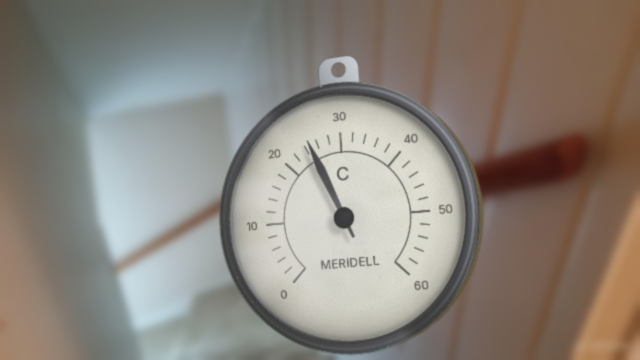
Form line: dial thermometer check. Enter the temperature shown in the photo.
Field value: 25 °C
